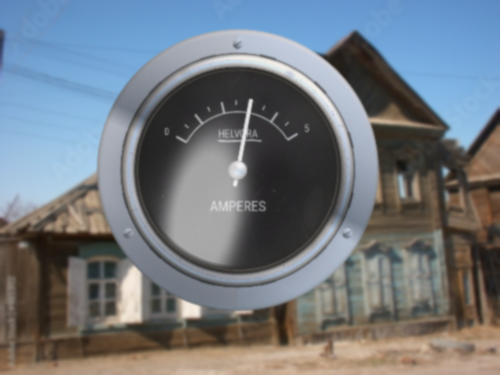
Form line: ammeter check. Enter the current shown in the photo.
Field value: 3 A
